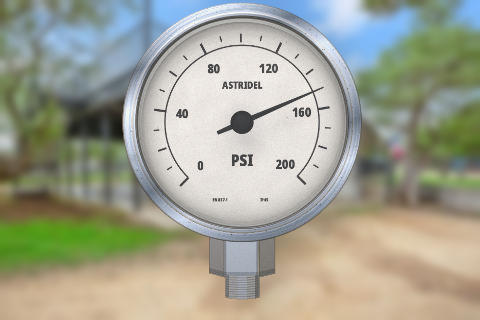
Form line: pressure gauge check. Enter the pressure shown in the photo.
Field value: 150 psi
